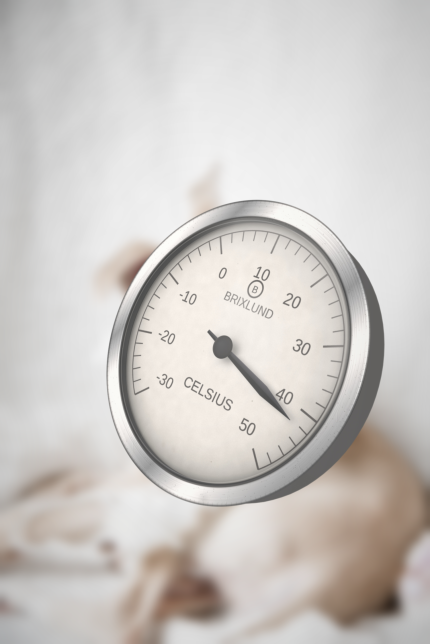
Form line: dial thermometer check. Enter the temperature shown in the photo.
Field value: 42 °C
